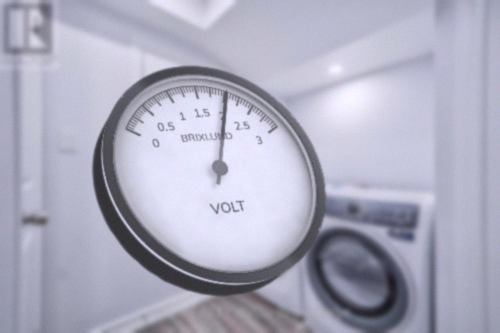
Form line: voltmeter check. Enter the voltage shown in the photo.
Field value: 2 V
